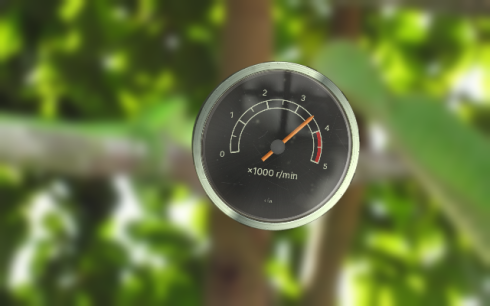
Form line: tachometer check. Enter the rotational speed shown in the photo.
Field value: 3500 rpm
